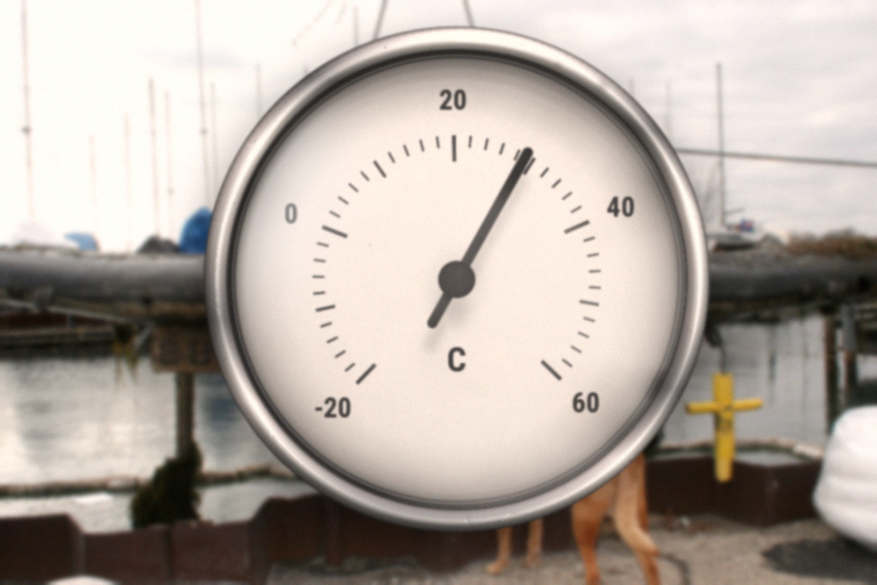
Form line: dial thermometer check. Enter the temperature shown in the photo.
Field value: 29 °C
